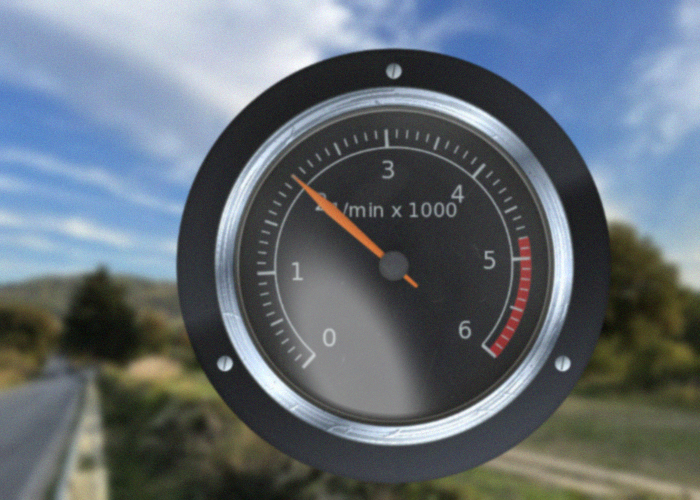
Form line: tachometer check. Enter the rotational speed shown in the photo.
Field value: 2000 rpm
